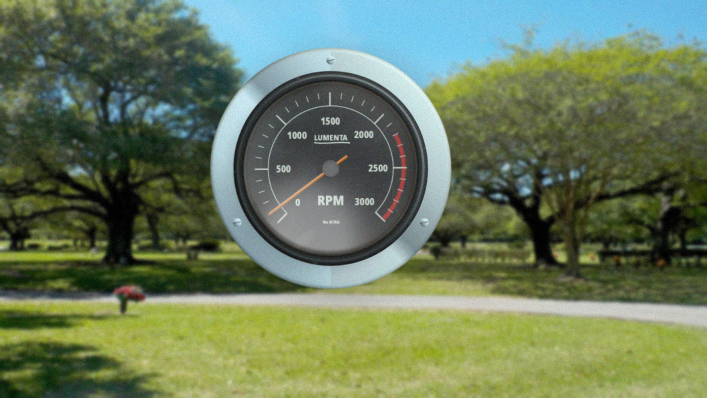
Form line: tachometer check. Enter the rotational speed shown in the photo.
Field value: 100 rpm
